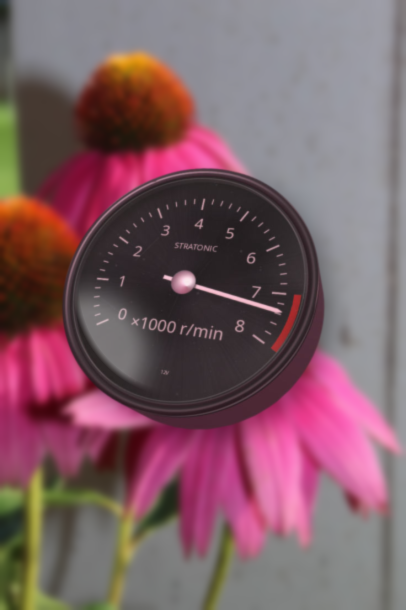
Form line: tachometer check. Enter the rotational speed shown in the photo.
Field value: 7400 rpm
